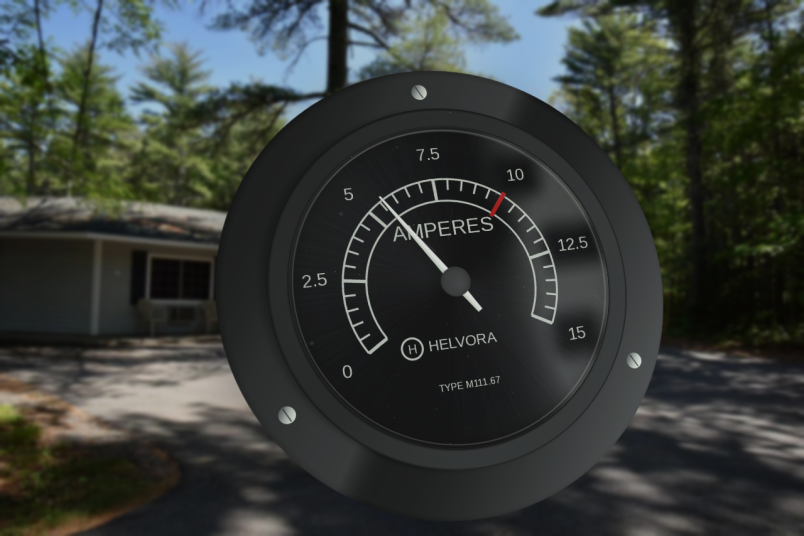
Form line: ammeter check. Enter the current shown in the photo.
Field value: 5.5 A
